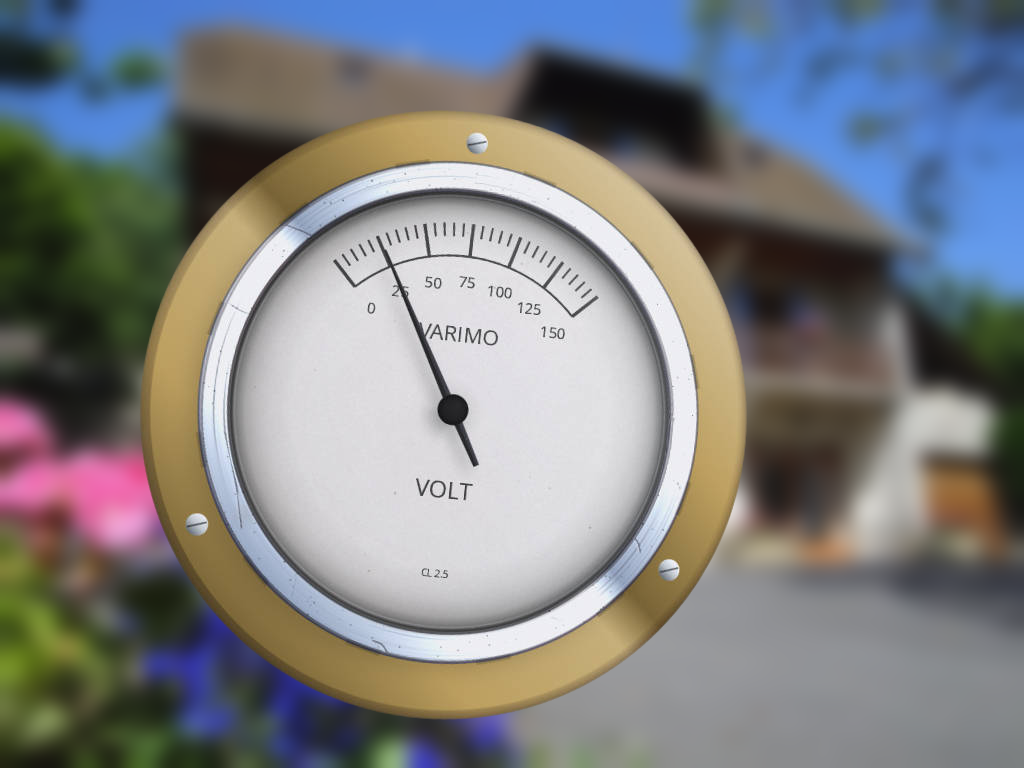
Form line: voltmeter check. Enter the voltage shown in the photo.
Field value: 25 V
